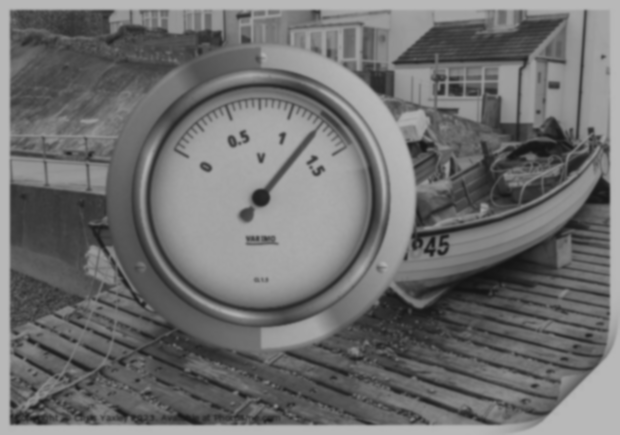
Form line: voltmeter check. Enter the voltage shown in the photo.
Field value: 1.25 V
